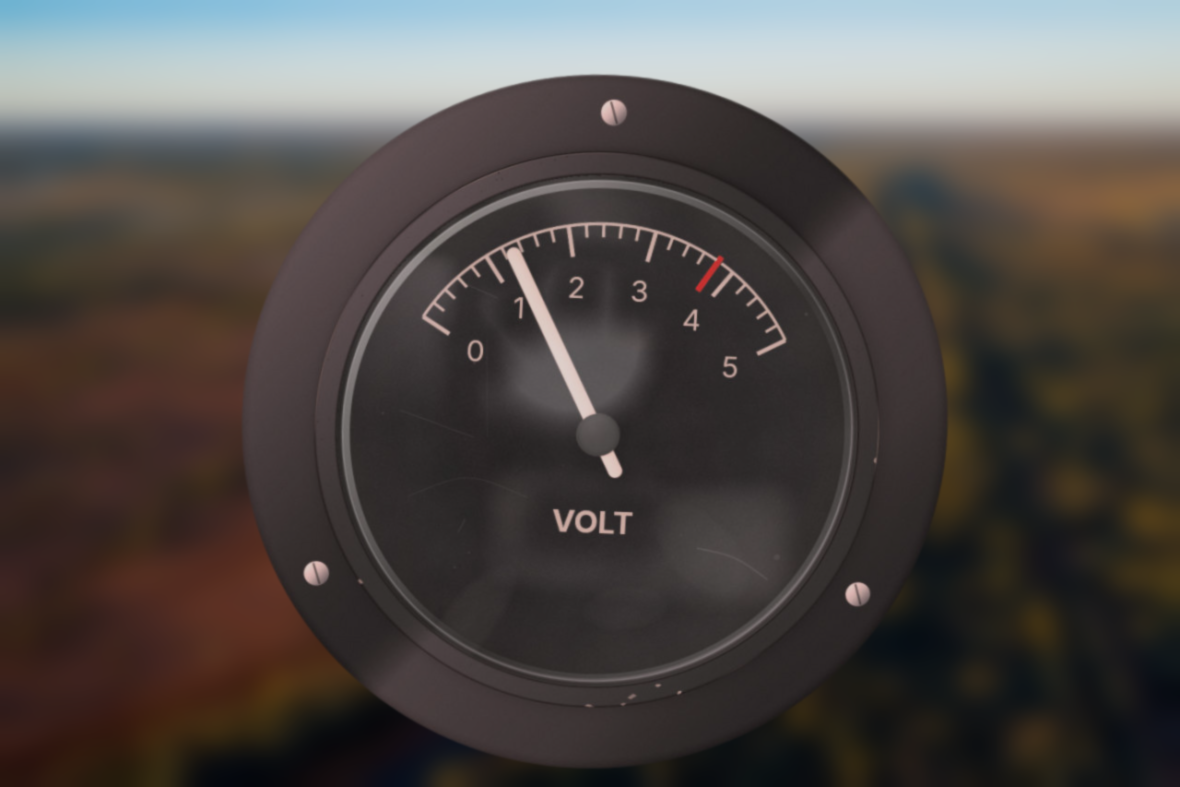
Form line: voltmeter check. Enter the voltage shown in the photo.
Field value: 1.3 V
